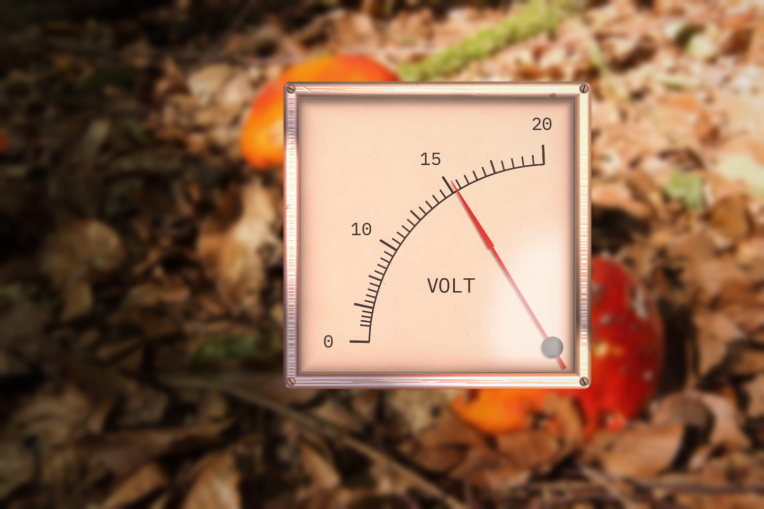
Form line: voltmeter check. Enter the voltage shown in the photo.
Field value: 15.25 V
